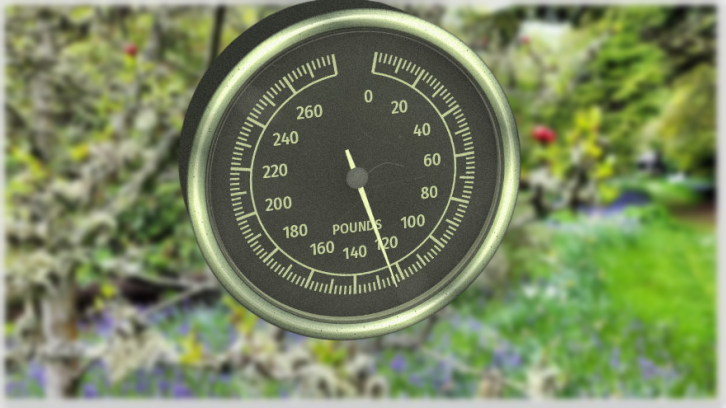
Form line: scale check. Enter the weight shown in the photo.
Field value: 124 lb
